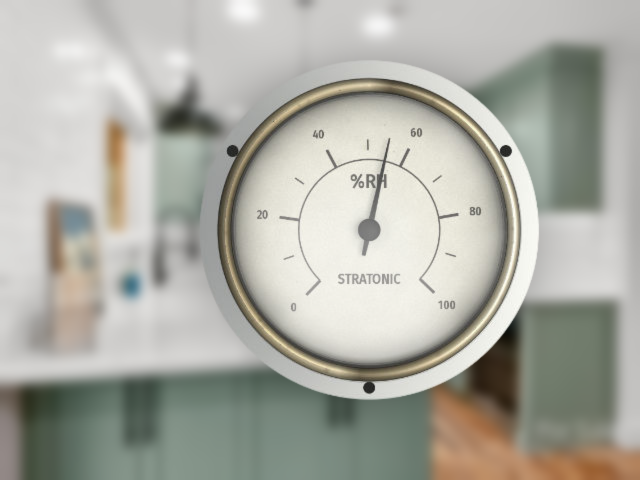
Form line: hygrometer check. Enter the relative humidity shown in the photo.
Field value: 55 %
